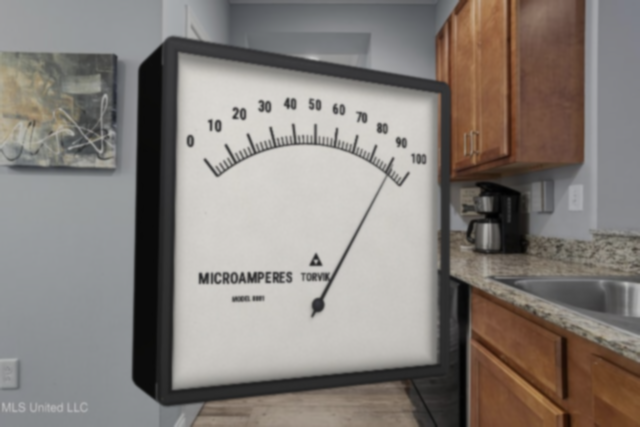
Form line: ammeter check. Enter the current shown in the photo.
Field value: 90 µA
